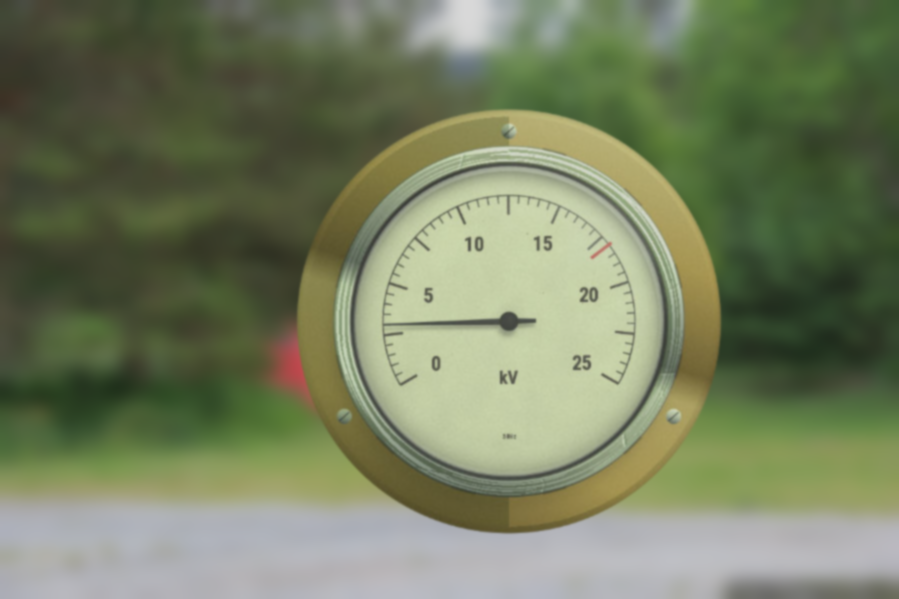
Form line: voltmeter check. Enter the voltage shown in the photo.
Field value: 3 kV
